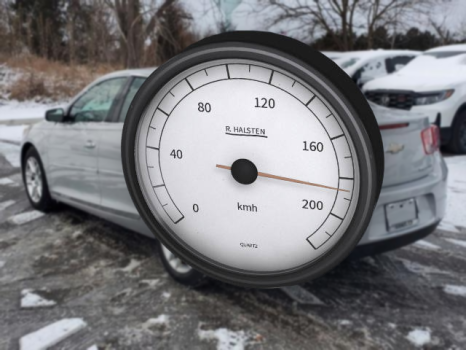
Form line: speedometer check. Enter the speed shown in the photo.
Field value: 185 km/h
